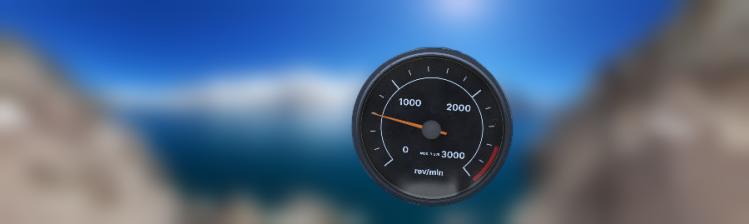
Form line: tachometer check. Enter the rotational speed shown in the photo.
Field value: 600 rpm
